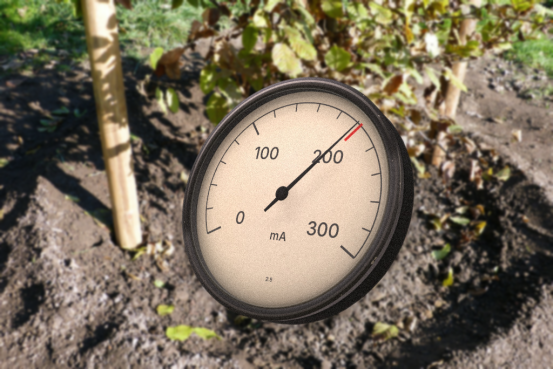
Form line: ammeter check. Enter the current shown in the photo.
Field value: 200 mA
